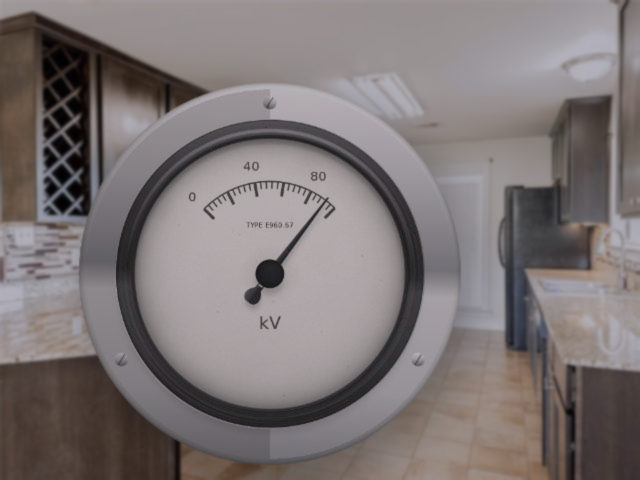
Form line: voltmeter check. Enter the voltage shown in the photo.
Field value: 92 kV
